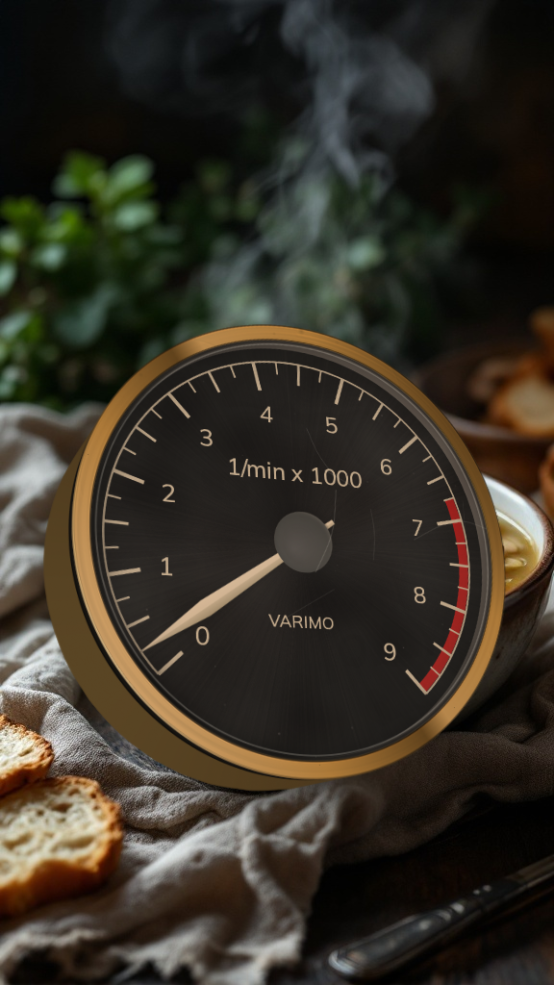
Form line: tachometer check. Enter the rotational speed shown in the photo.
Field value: 250 rpm
